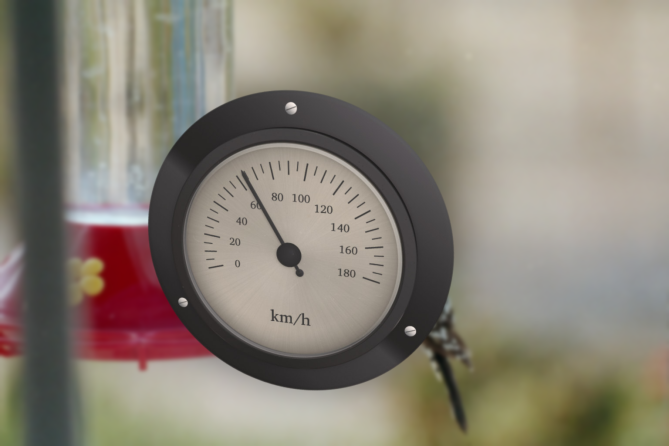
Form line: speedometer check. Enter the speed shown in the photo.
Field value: 65 km/h
